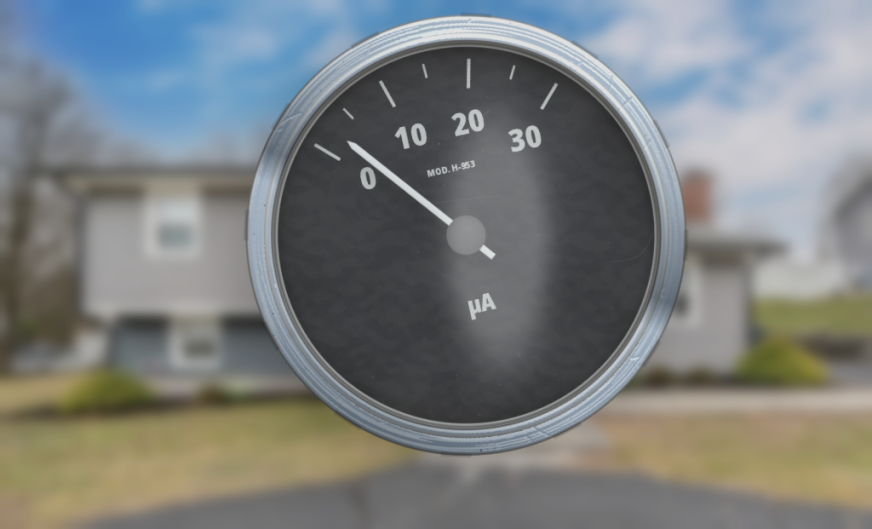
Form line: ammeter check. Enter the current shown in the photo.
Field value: 2.5 µA
